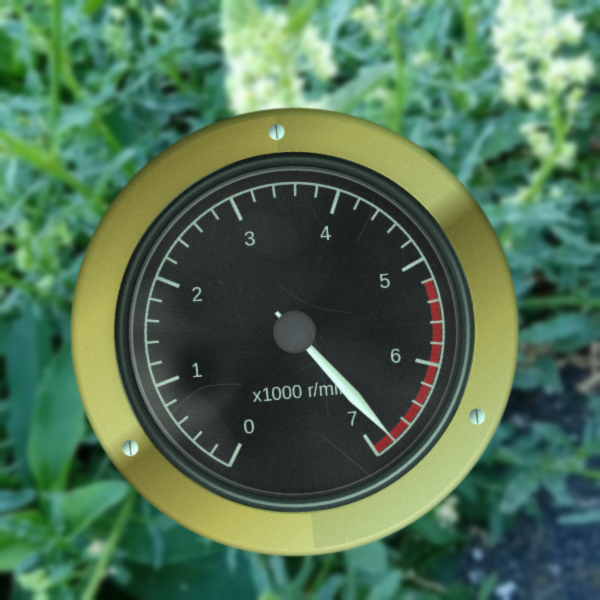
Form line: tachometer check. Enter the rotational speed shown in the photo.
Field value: 6800 rpm
